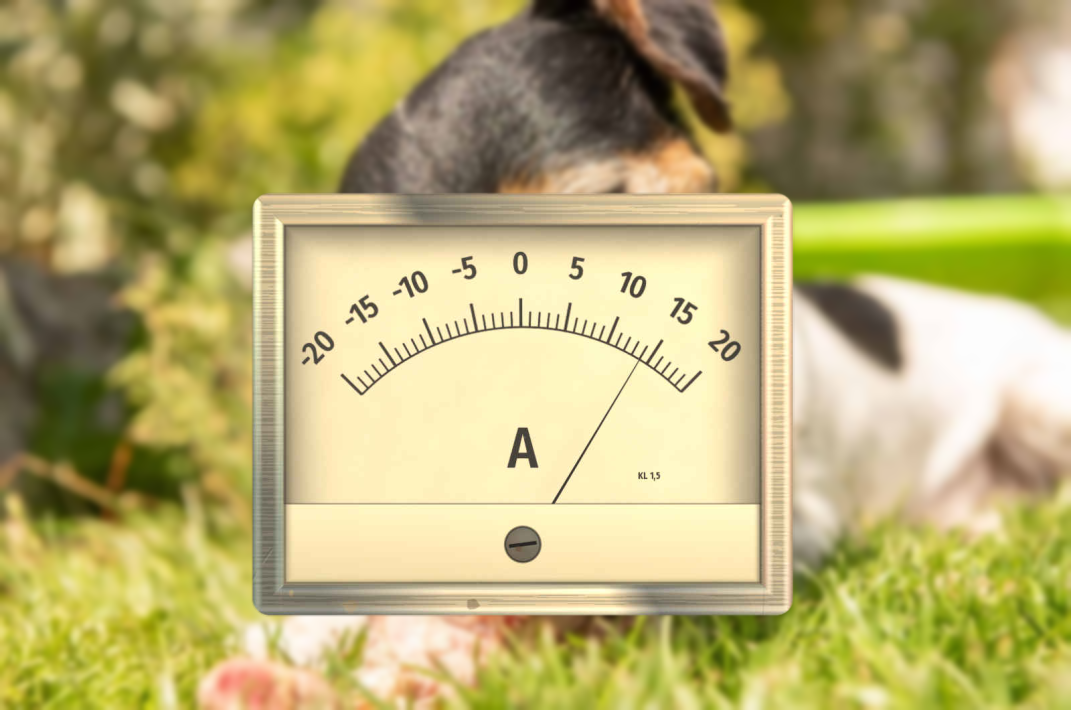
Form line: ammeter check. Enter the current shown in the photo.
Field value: 14 A
